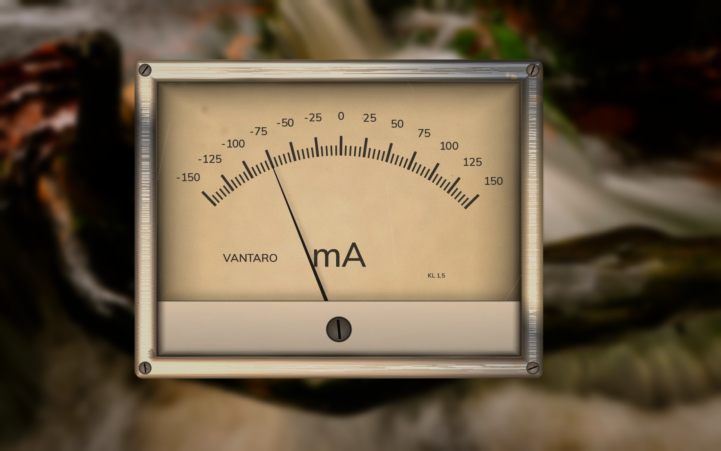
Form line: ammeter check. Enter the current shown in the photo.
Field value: -75 mA
